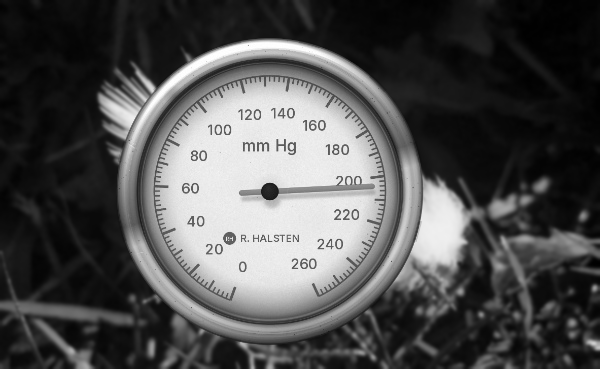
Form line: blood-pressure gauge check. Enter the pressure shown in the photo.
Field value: 204 mmHg
